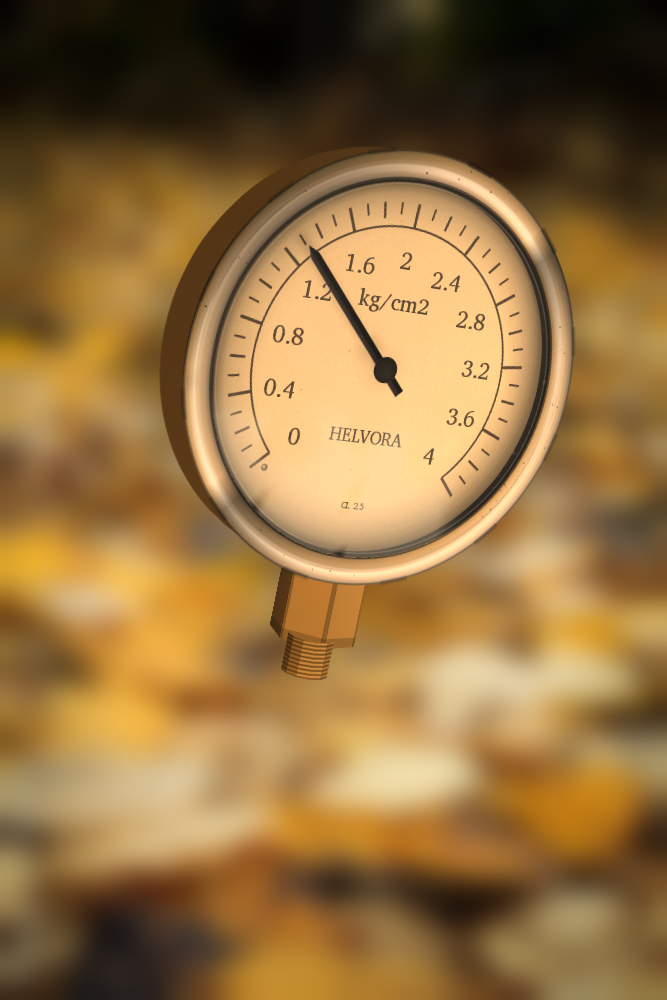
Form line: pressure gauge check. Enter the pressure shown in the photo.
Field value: 1.3 kg/cm²
